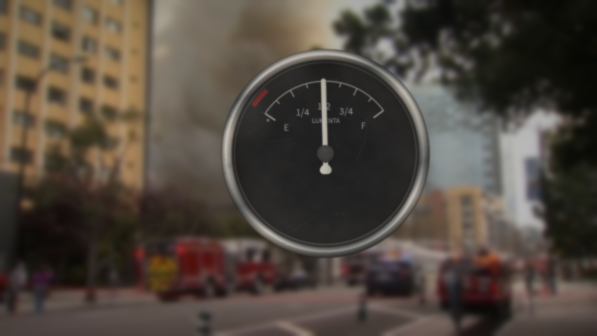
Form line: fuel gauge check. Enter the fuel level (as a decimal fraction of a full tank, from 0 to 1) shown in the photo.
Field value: 0.5
